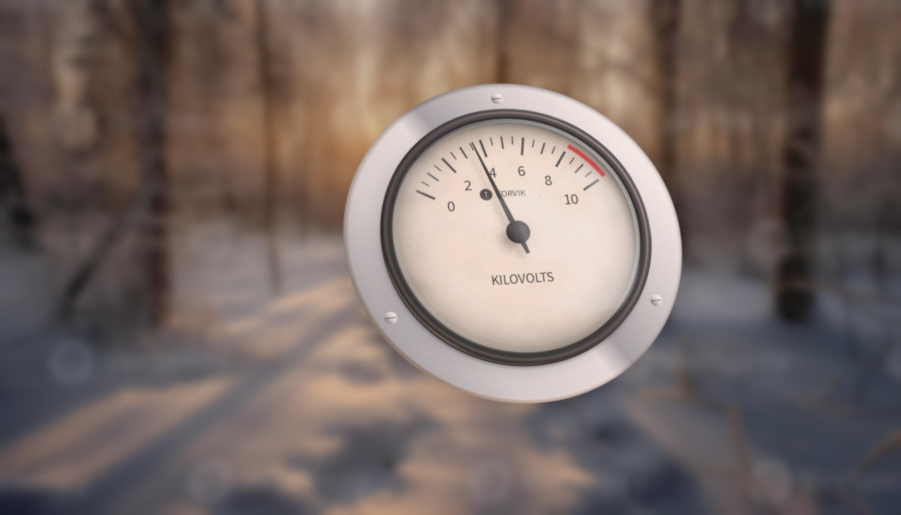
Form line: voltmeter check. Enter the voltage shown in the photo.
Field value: 3.5 kV
